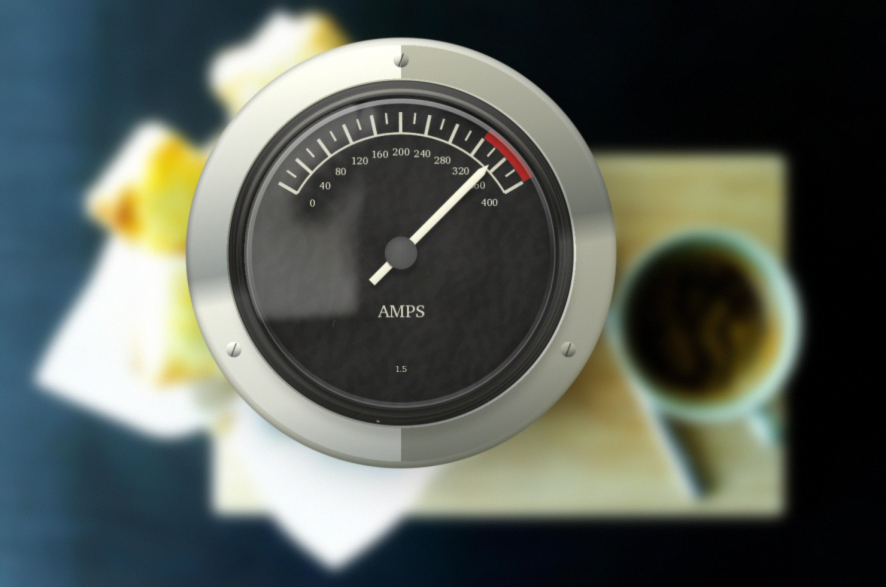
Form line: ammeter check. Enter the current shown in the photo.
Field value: 350 A
